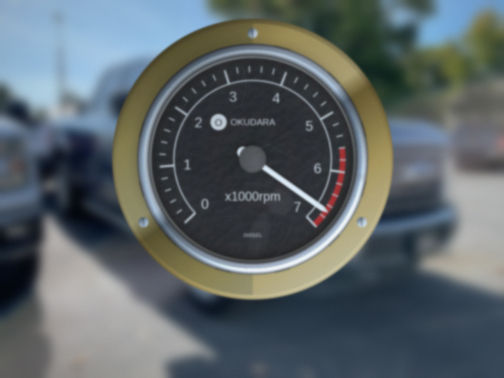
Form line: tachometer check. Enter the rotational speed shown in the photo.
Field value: 6700 rpm
